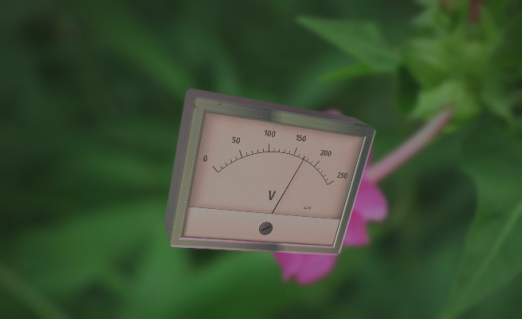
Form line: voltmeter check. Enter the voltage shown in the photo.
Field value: 170 V
